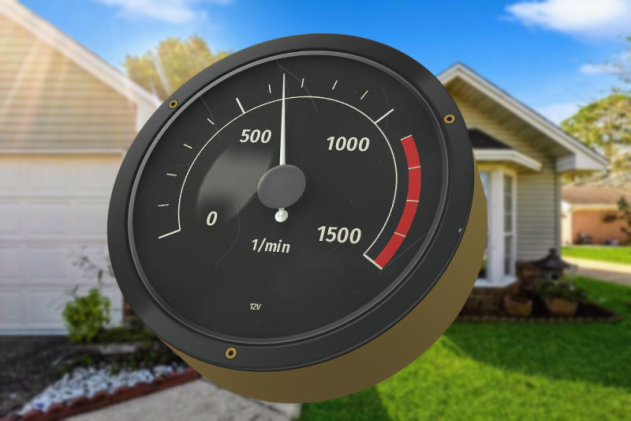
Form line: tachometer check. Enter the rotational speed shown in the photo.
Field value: 650 rpm
